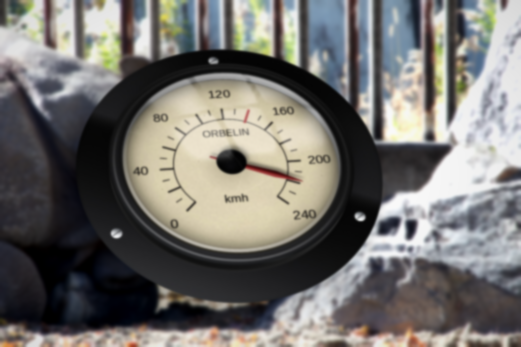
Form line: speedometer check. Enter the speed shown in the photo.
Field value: 220 km/h
